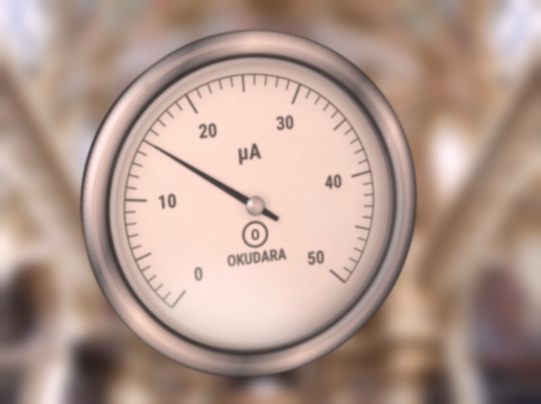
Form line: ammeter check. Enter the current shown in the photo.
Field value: 15 µA
